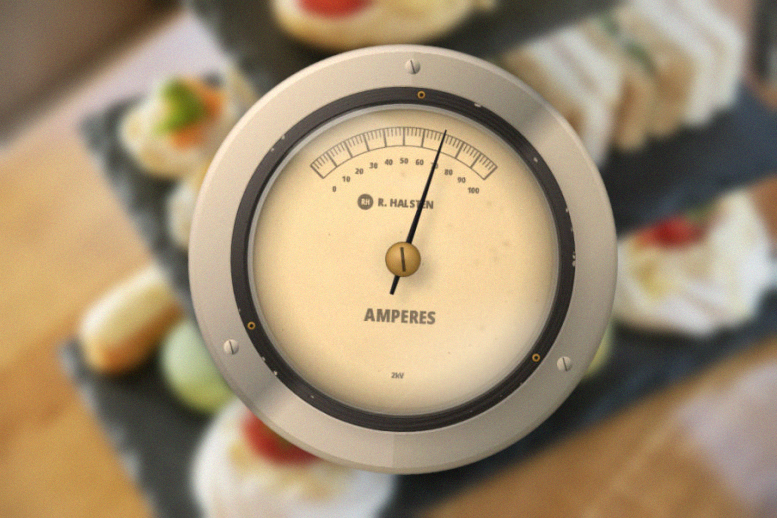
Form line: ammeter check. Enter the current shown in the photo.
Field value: 70 A
